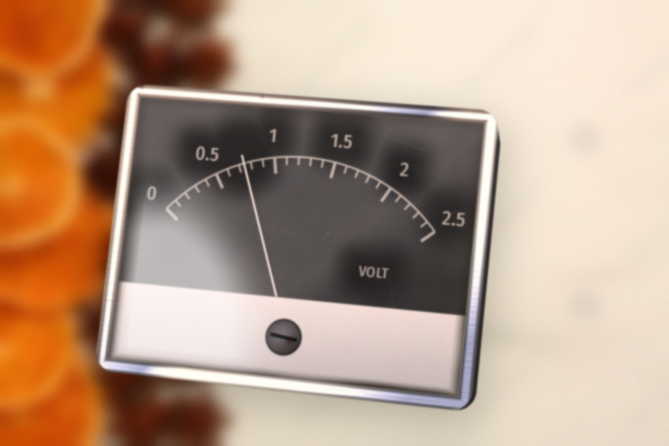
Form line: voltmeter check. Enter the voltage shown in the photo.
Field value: 0.75 V
